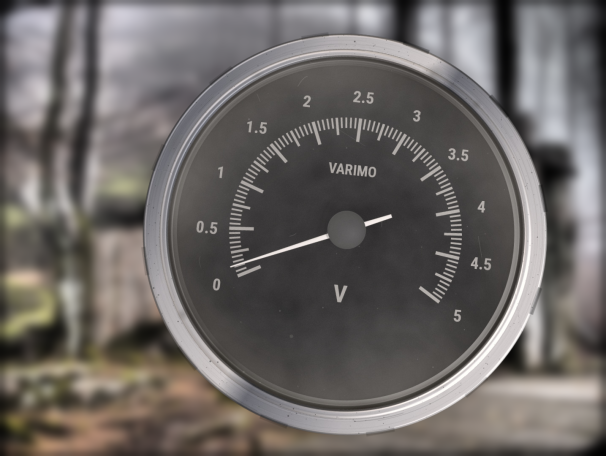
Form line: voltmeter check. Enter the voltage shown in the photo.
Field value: 0.1 V
